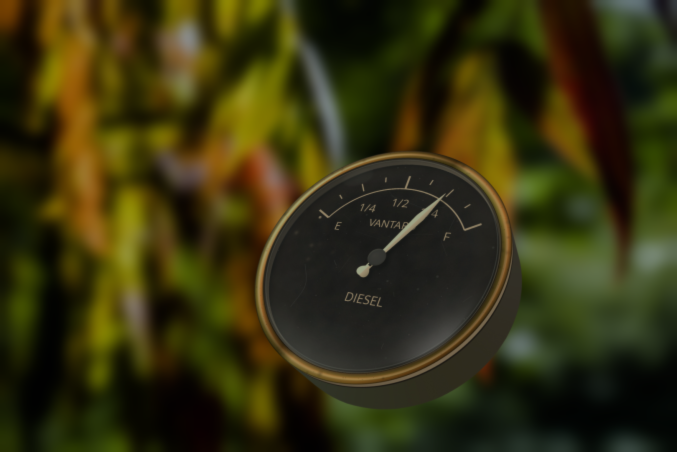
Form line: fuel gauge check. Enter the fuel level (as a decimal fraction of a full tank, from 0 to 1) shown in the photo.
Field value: 0.75
